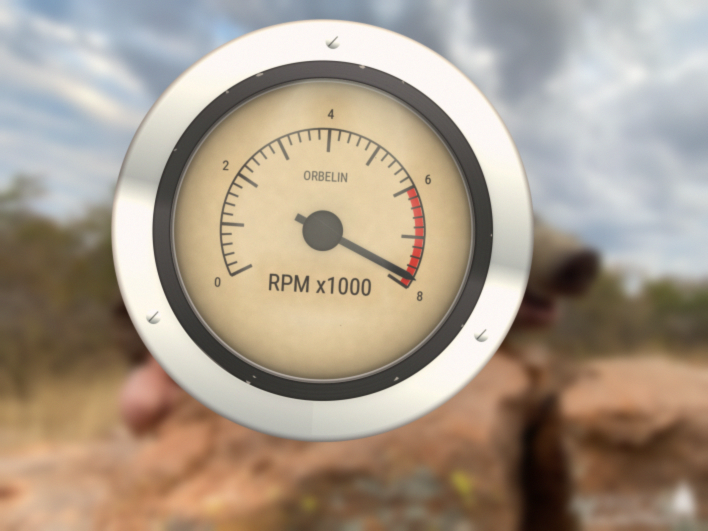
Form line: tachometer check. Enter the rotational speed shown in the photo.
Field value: 7800 rpm
